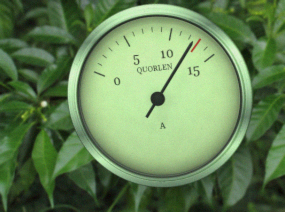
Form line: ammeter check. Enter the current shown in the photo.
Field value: 12.5 A
